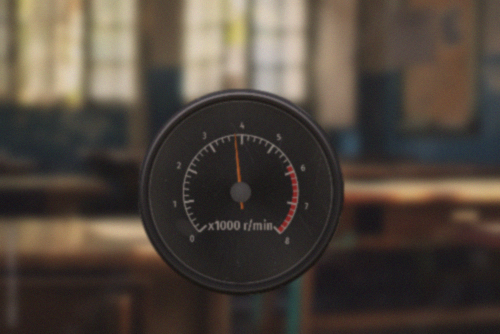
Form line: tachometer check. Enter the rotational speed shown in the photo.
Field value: 3800 rpm
